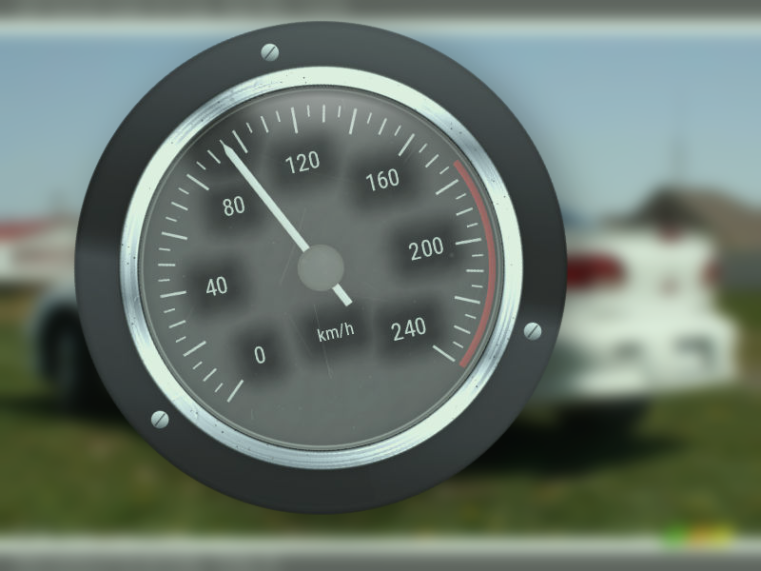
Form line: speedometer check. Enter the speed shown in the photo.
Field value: 95 km/h
